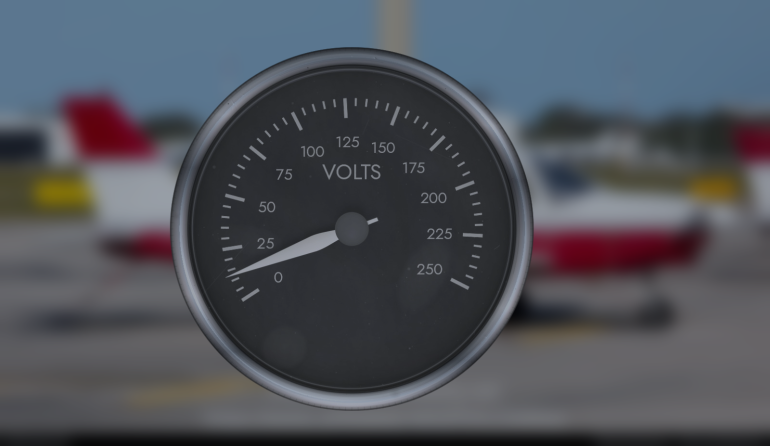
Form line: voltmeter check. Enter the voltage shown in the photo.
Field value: 12.5 V
